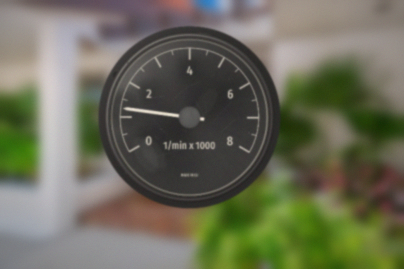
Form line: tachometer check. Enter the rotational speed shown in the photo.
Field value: 1250 rpm
